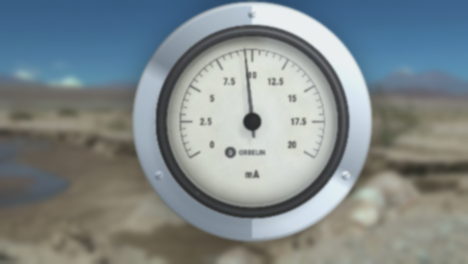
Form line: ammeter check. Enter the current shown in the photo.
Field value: 9.5 mA
